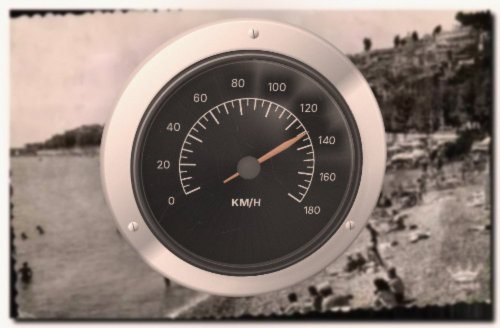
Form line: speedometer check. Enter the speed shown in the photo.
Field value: 130 km/h
